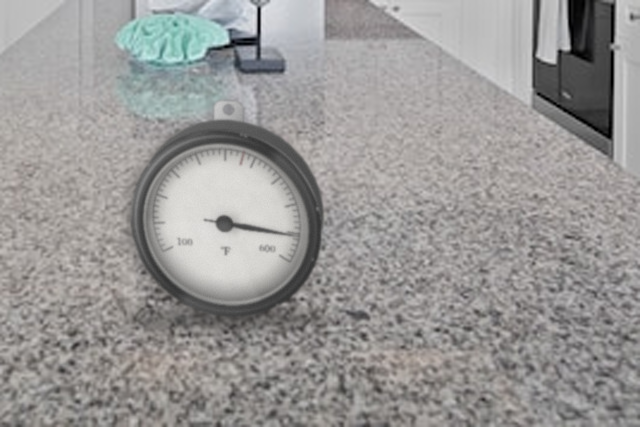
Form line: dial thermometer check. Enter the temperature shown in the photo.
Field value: 550 °F
